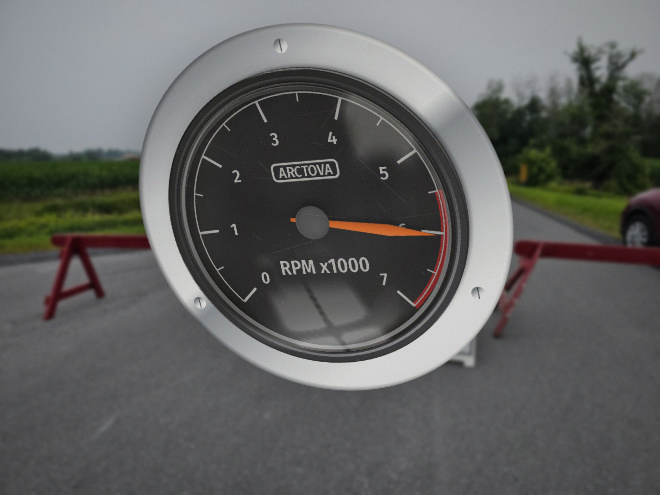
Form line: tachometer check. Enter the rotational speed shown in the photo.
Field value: 6000 rpm
